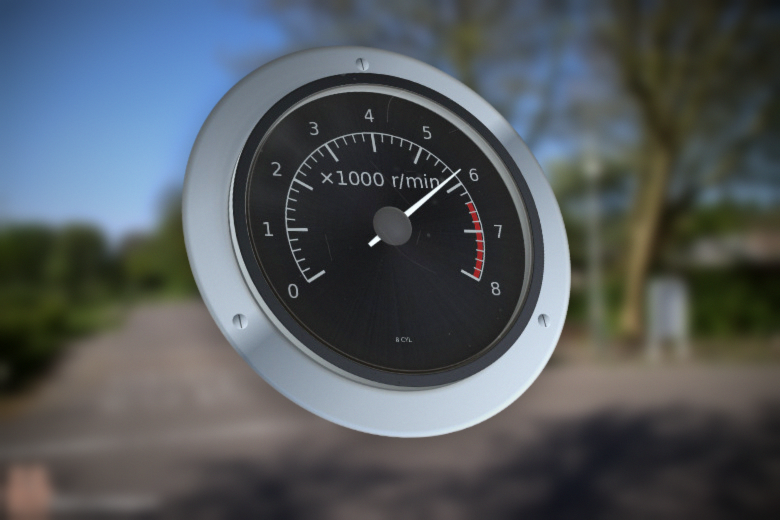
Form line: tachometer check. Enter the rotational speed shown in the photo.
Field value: 5800 rpm
